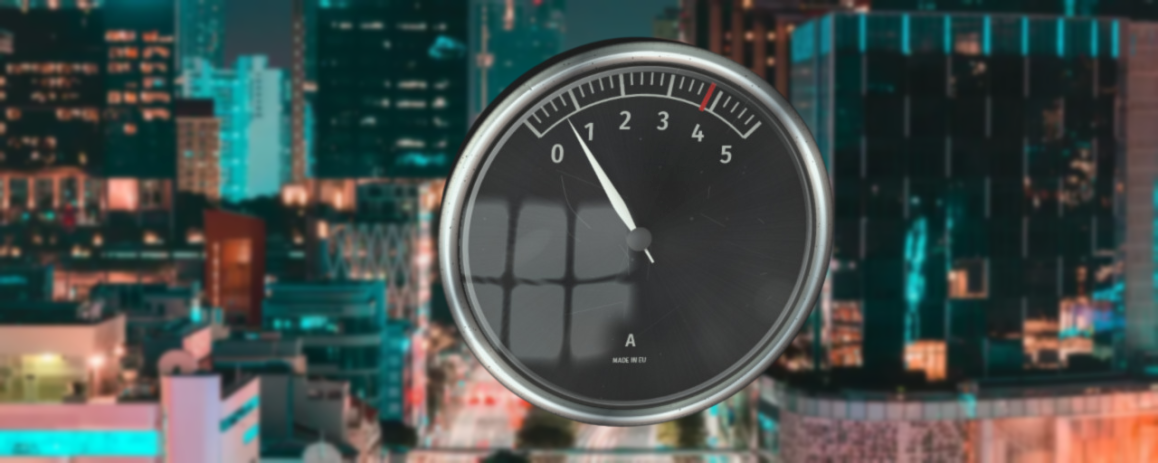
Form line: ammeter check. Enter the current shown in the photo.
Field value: 0.7 A
